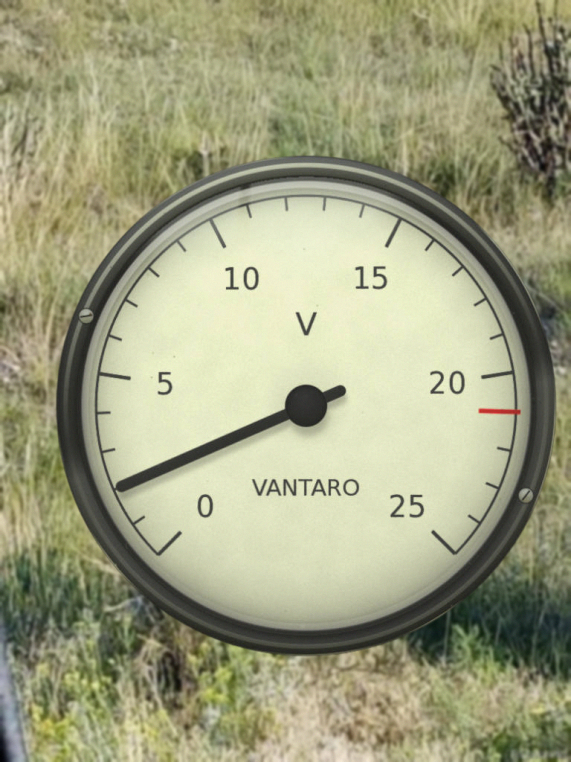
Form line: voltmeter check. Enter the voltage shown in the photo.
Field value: 2 V
